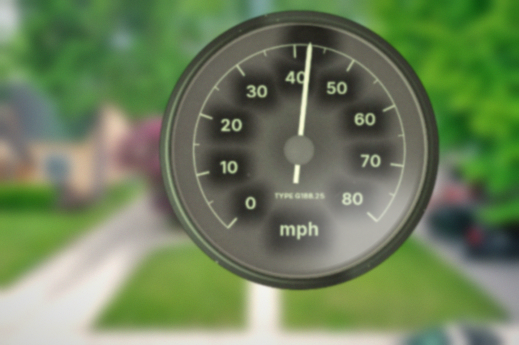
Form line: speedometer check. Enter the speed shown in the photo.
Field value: 42.5 mph
